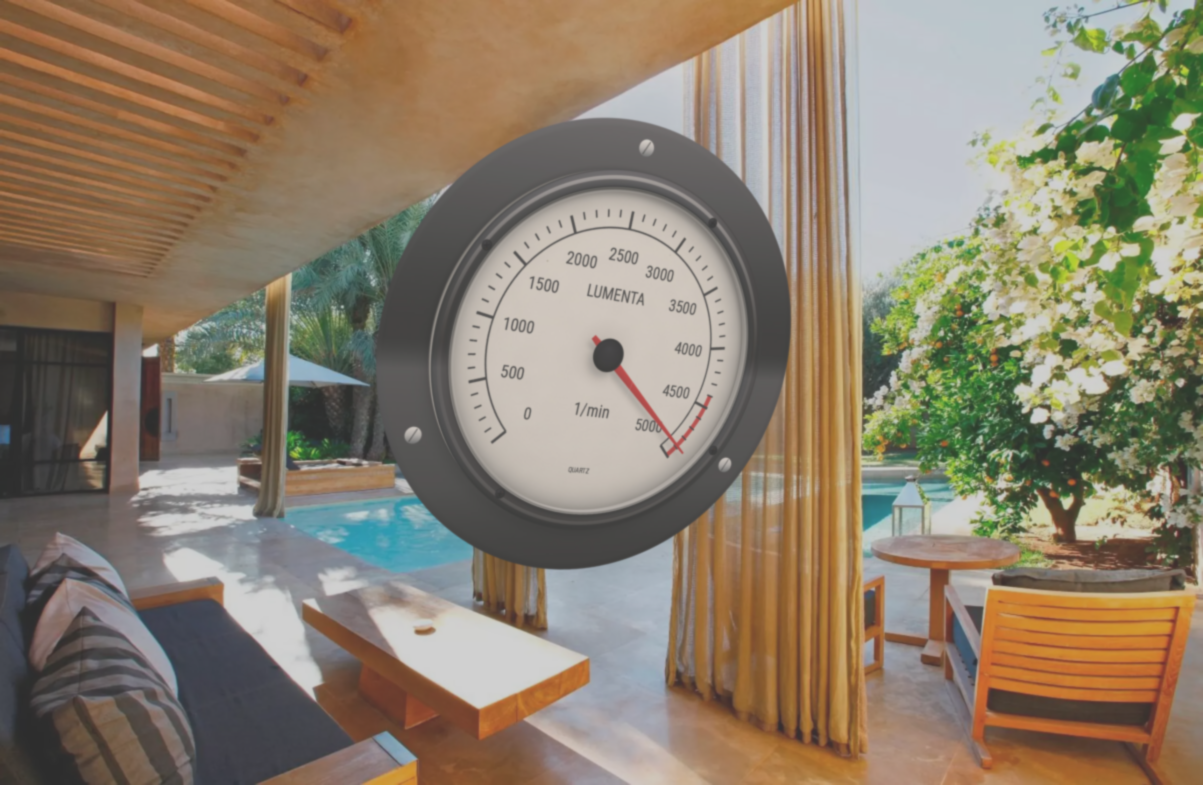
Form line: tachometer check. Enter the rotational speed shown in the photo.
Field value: 4900 rpm
